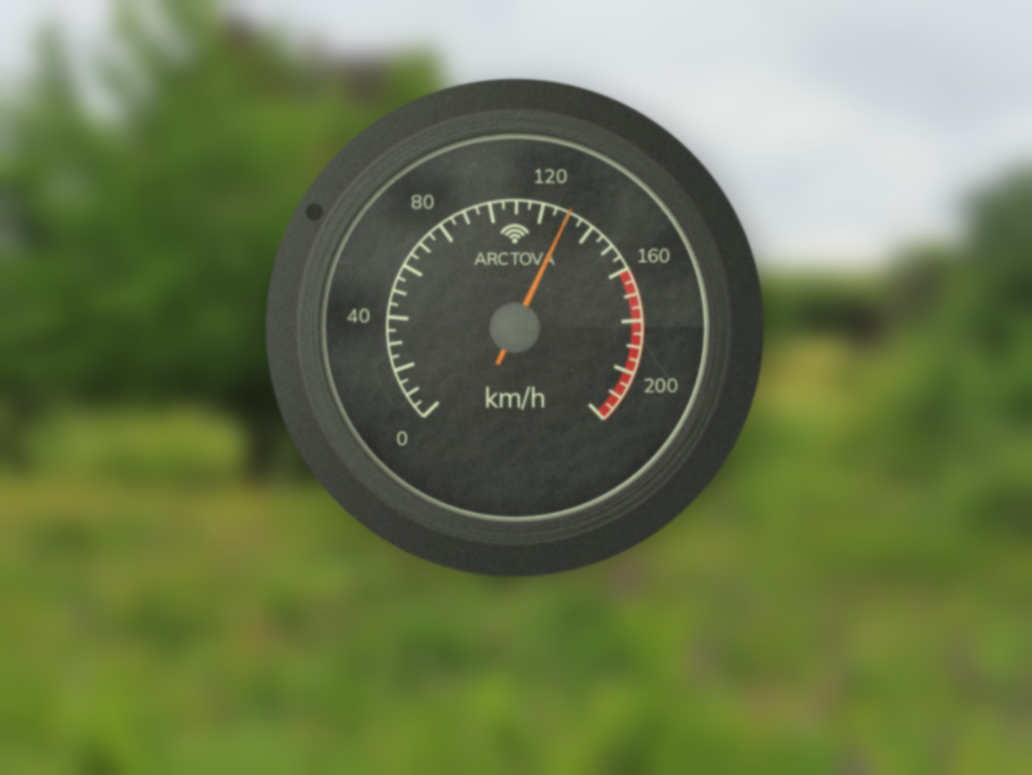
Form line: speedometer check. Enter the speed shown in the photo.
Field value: 130 km/h
